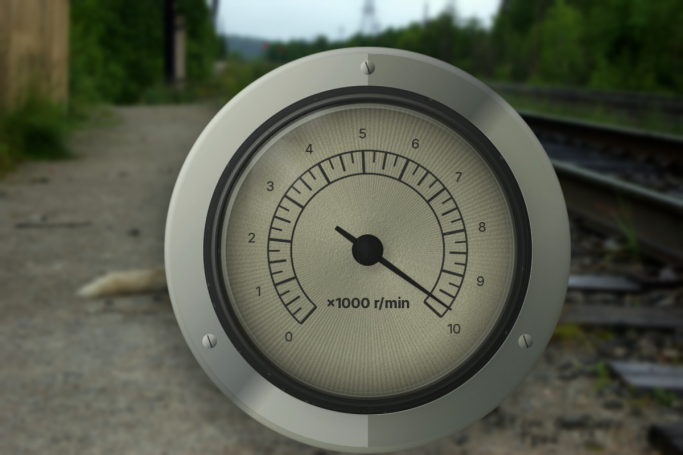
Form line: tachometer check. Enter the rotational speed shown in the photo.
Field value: 9750 rpm
